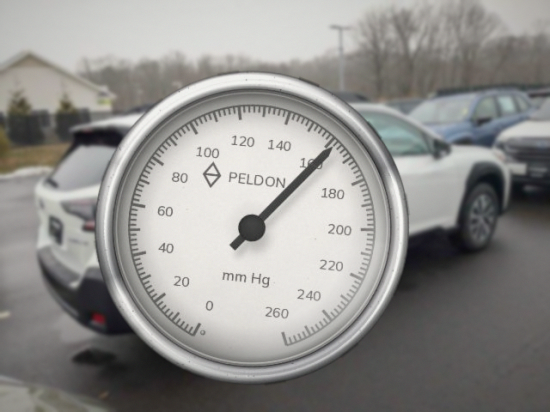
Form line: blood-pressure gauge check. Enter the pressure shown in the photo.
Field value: 162 mmHg
